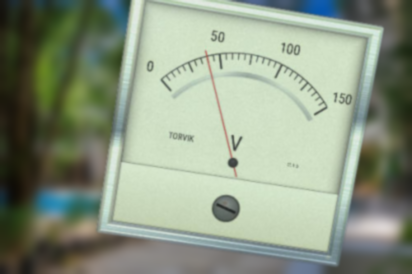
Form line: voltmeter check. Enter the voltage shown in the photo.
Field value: 40 V
